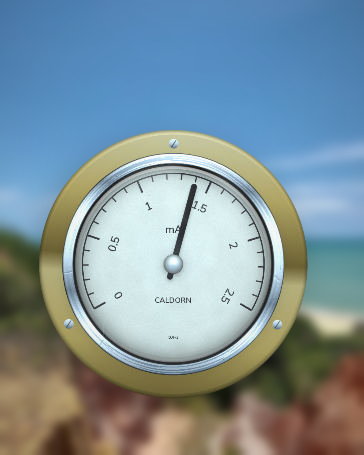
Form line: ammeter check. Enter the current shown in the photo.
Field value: 1.4 mA
